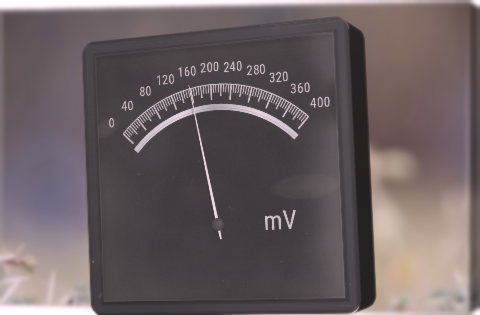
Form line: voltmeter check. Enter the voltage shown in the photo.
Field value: 160 mV
